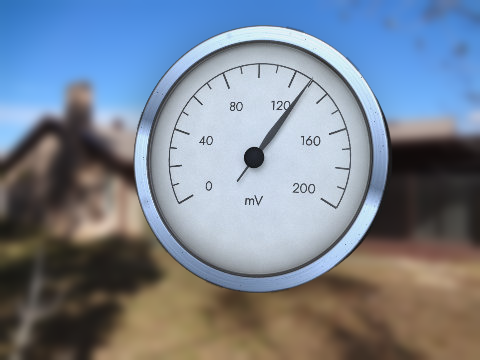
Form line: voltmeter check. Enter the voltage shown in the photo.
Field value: 130 mV
